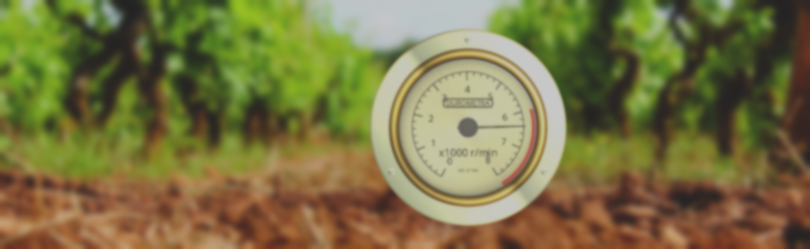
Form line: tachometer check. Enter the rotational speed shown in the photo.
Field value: 6400 rpm
